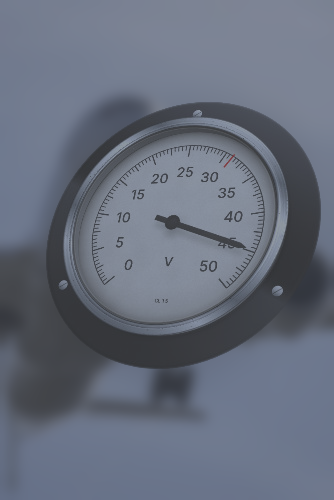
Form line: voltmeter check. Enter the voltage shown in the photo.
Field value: 45 V
